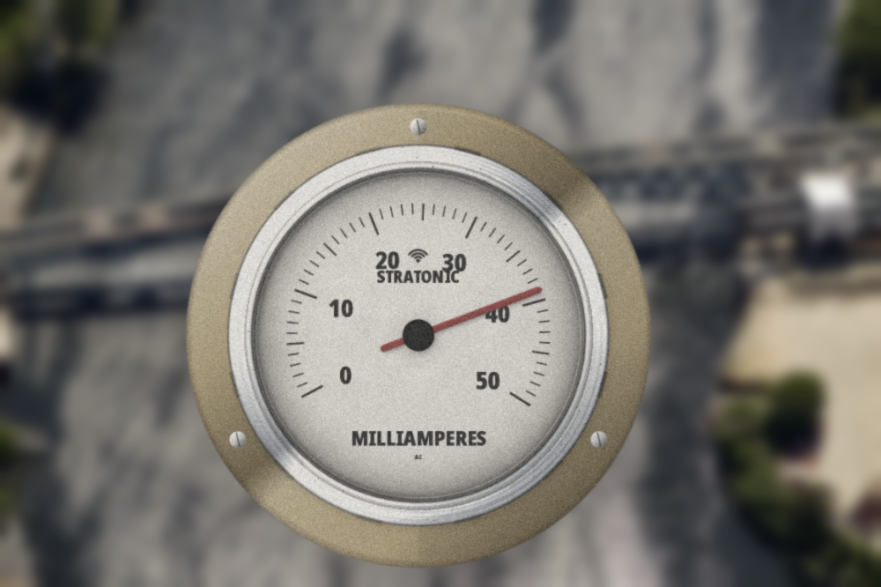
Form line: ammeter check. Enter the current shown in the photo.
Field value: 39 mA
